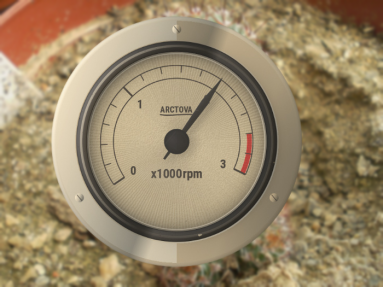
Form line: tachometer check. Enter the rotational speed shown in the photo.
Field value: 2000 rpm
